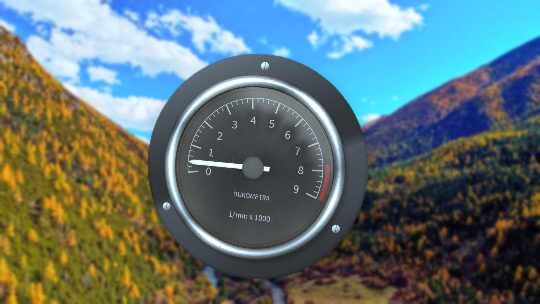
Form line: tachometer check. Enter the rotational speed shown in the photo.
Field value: 400 rpm
